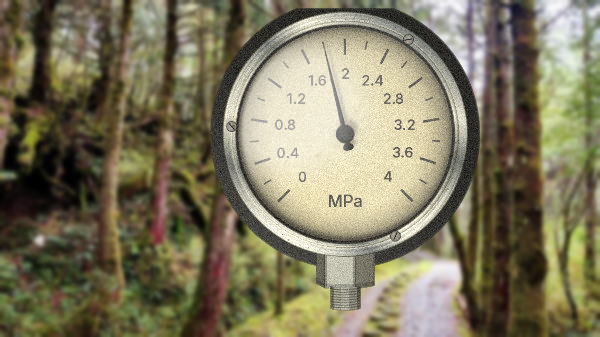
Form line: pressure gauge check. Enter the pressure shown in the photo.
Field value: 1.8 MPa
